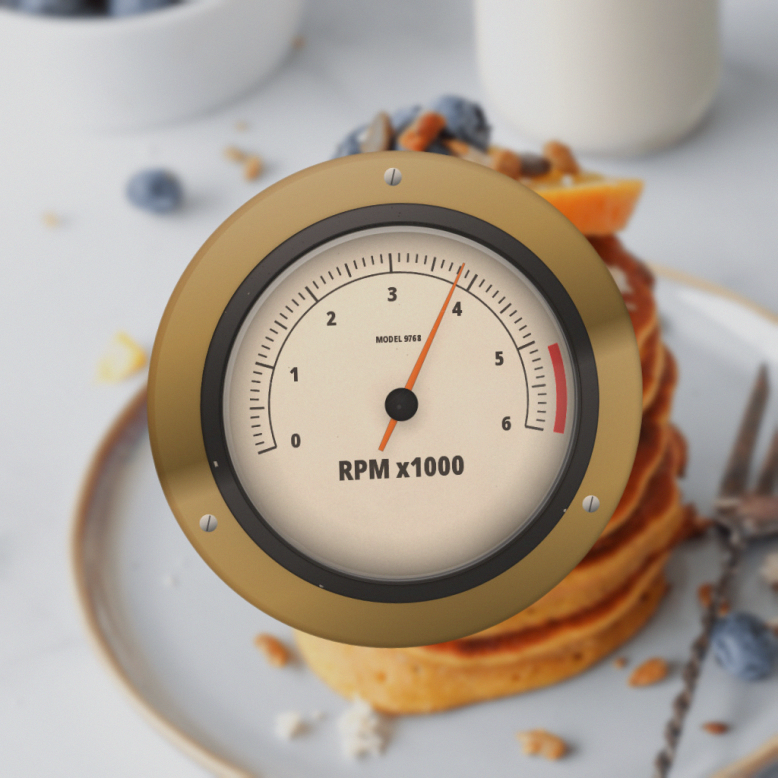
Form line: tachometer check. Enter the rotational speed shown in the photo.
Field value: 3800 rpm
